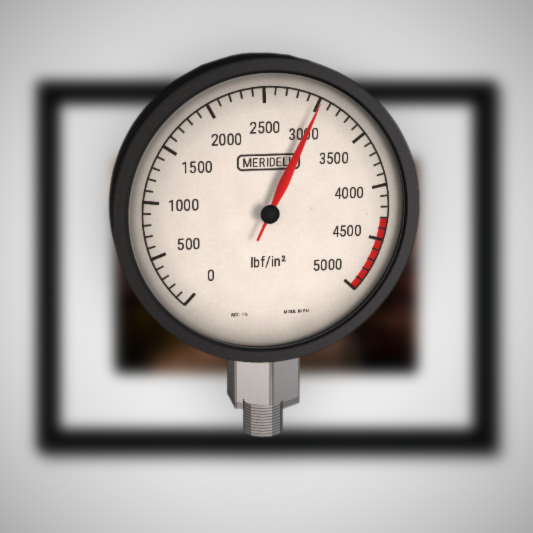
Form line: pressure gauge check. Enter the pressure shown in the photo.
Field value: 3000 psi
